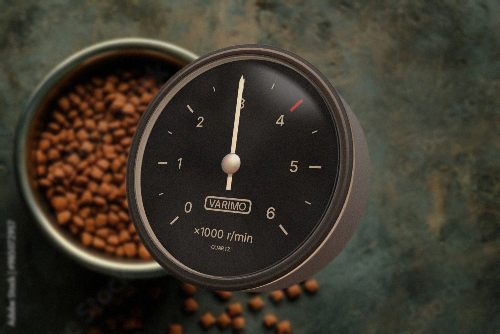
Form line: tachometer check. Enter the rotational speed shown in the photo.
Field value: 3000 rpm
